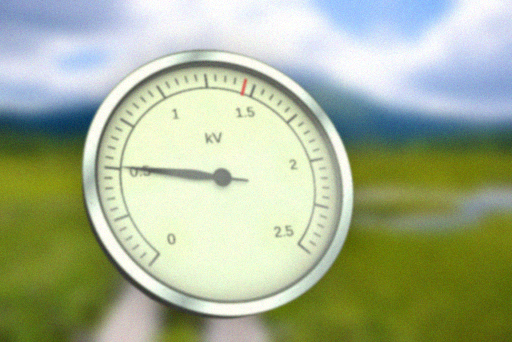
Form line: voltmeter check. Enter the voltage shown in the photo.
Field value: 0.5 kV
